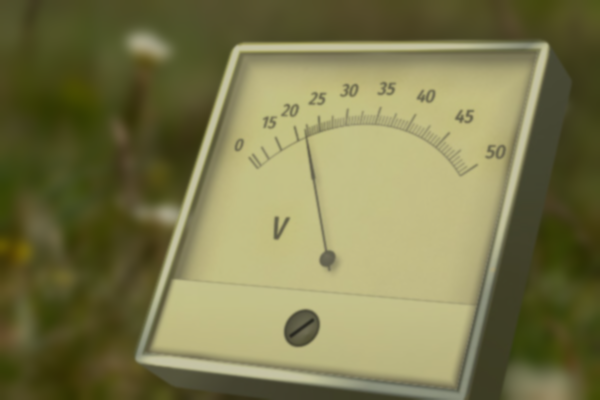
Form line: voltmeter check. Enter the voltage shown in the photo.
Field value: 22.5 V
